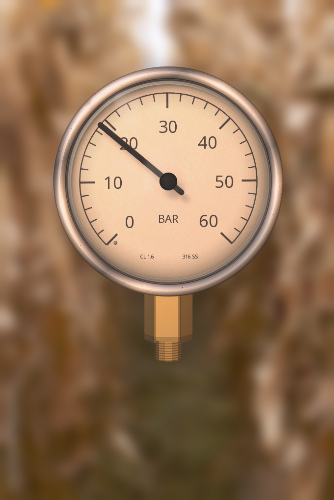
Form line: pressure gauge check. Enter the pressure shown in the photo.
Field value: 19 bar
